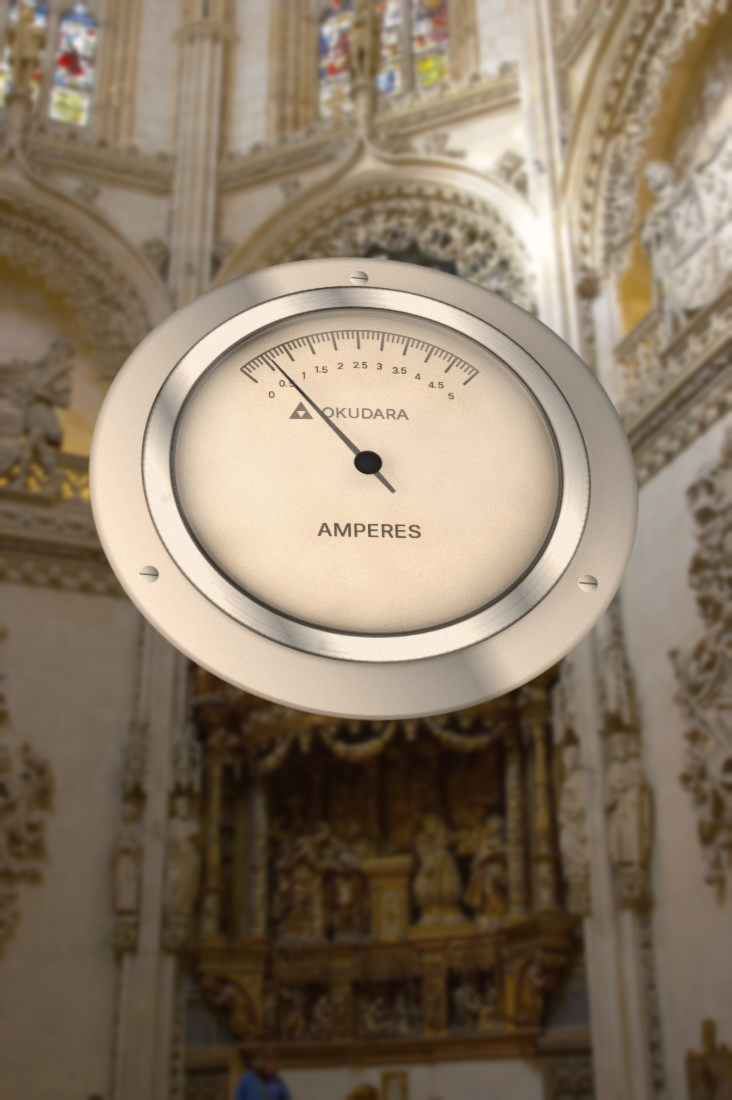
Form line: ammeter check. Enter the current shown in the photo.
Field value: 0.5 A
